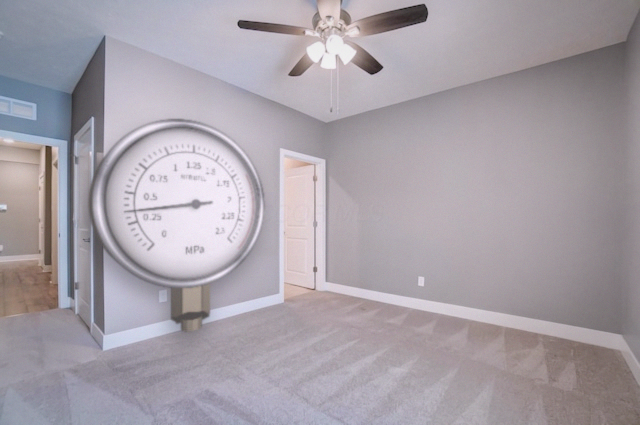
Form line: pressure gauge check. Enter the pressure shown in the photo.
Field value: 0.35 MPa
